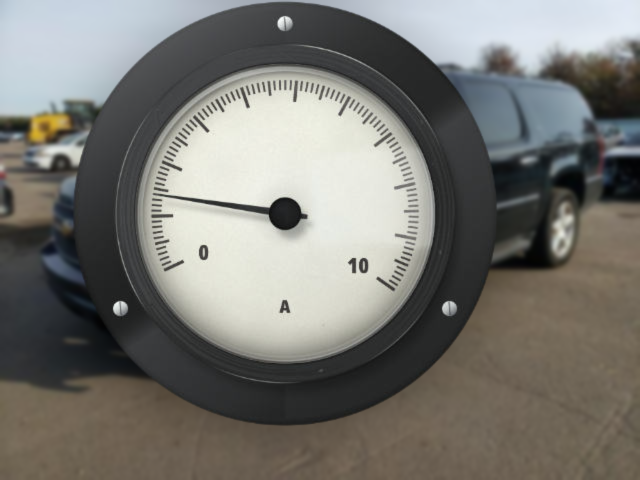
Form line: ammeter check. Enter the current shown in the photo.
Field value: 1.4 A
